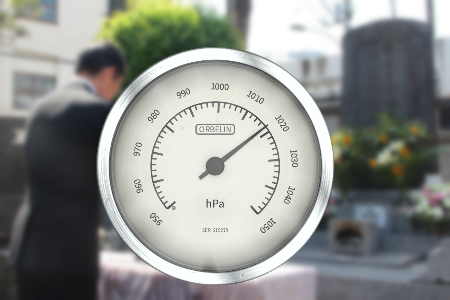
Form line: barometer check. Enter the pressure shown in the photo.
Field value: 1018 hPa
